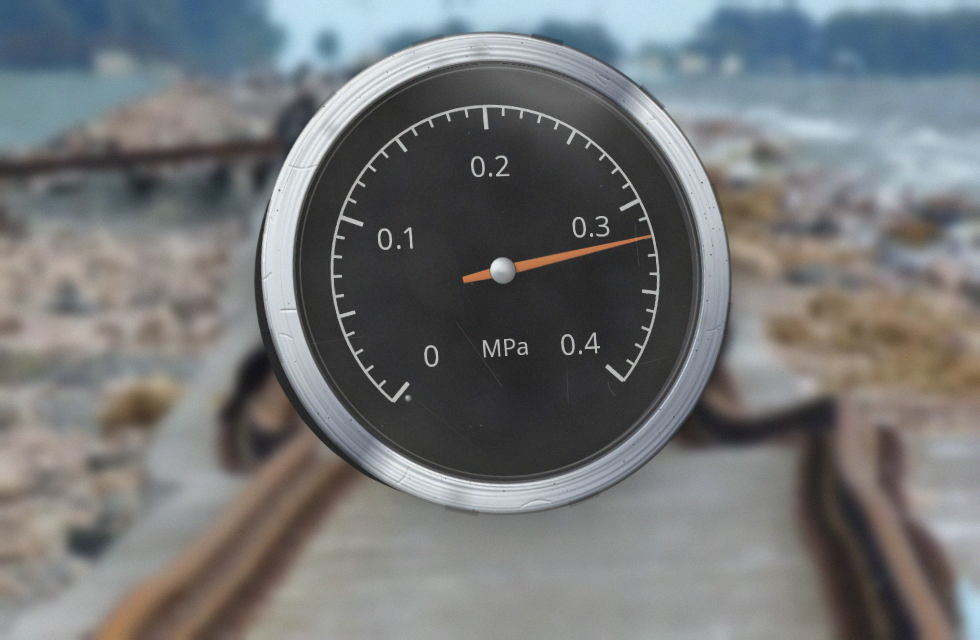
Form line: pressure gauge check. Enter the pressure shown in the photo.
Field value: 0.32 MPa
